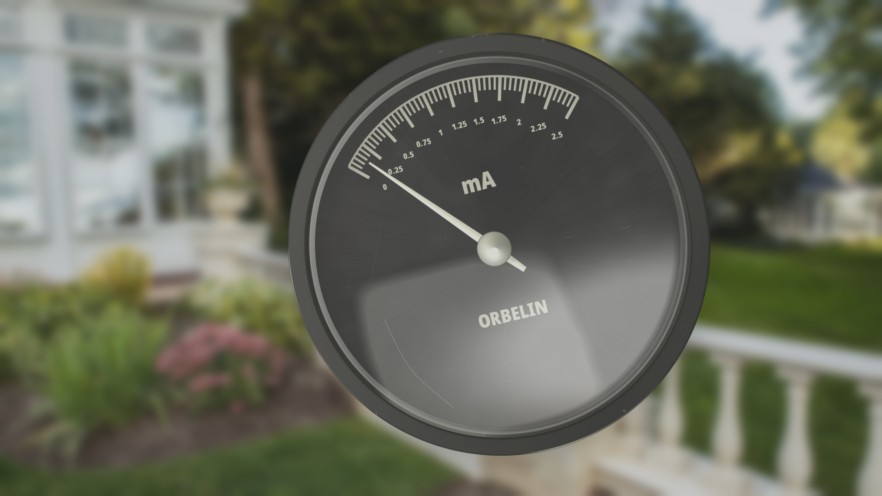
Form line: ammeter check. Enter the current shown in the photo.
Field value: 0.15 mA
